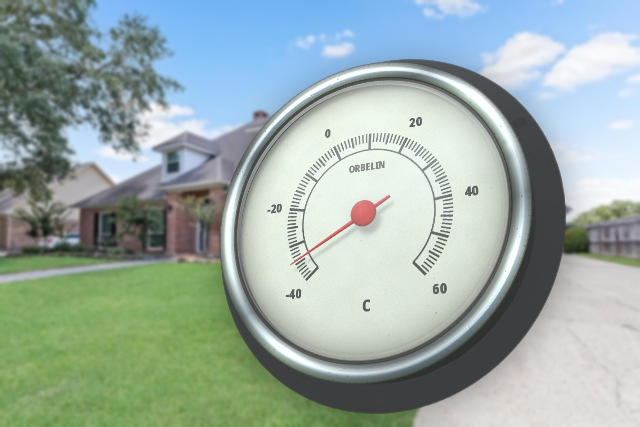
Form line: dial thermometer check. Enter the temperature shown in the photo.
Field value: -35 °C
